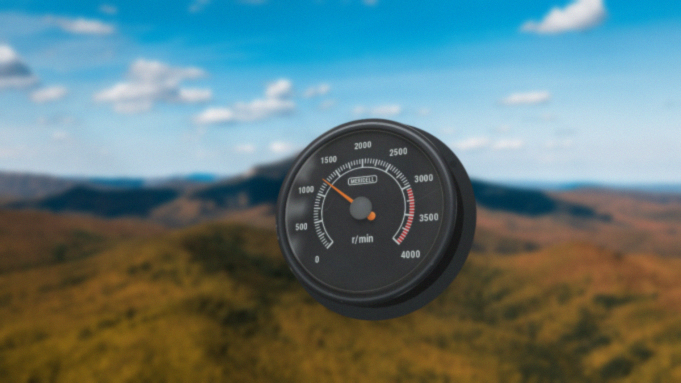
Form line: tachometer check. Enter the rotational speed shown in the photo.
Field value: 1250 rpm
